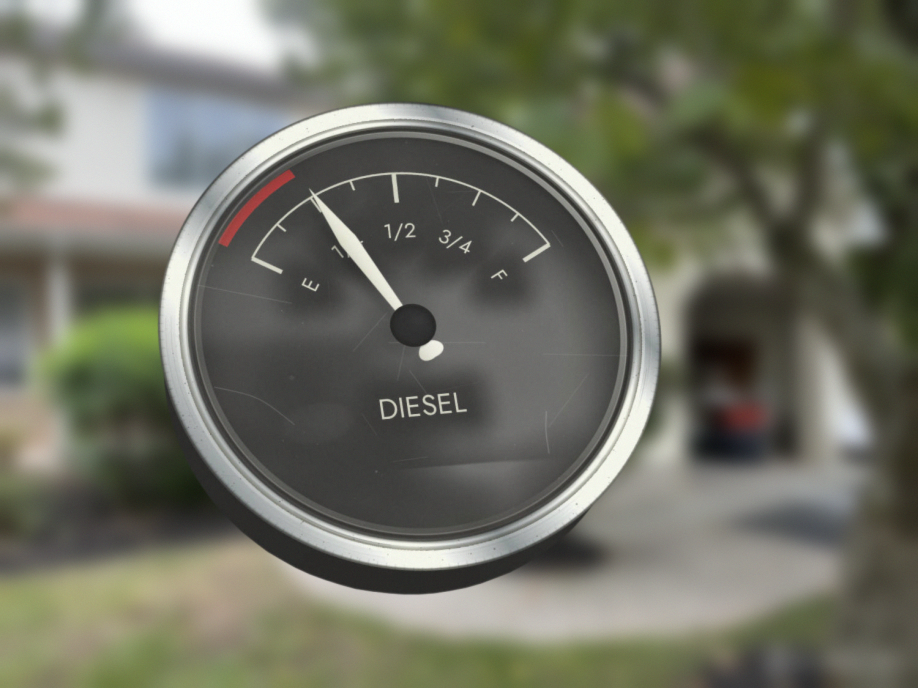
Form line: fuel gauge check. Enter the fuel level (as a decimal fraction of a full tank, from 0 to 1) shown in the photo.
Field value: 0.25
